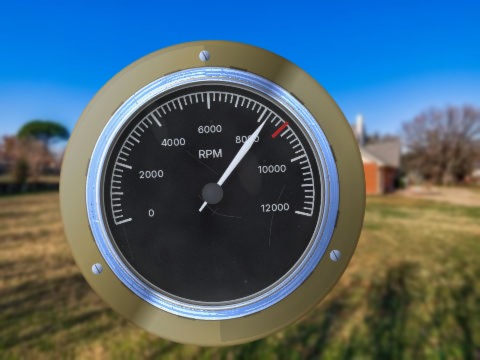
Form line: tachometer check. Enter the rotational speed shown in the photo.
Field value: 8200 rpm
